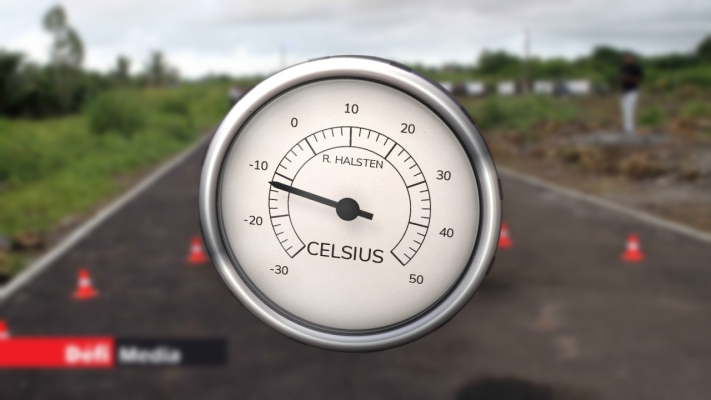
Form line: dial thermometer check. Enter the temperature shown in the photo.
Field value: -12 °C
